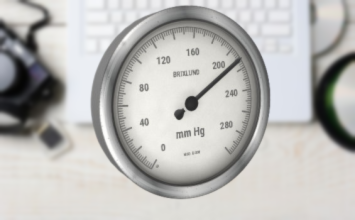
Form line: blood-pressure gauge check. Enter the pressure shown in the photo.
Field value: 210 mmHg
